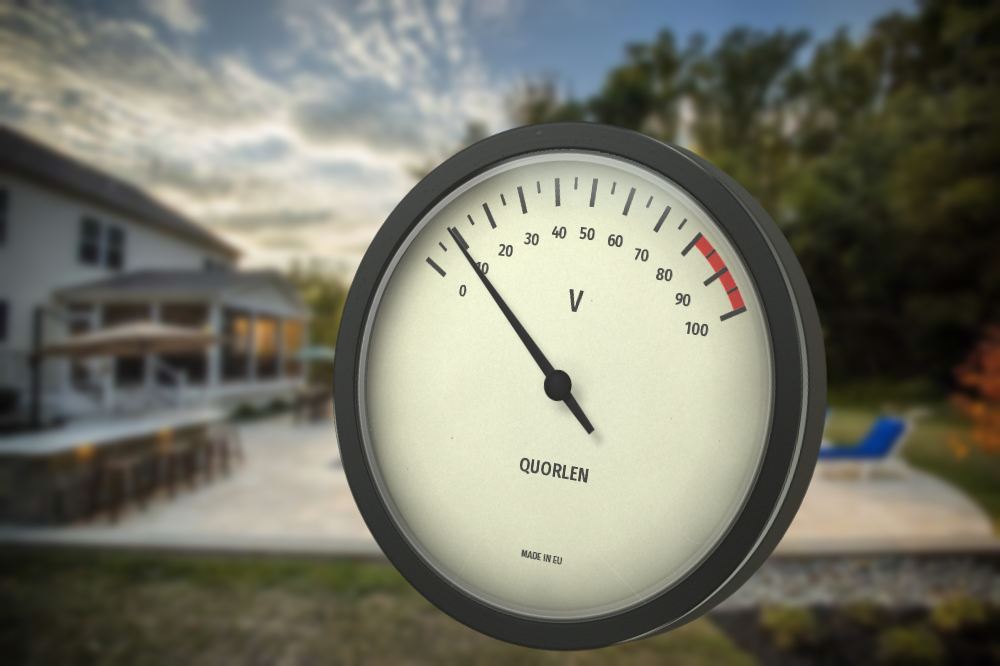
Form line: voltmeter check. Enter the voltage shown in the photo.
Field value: 10 V
